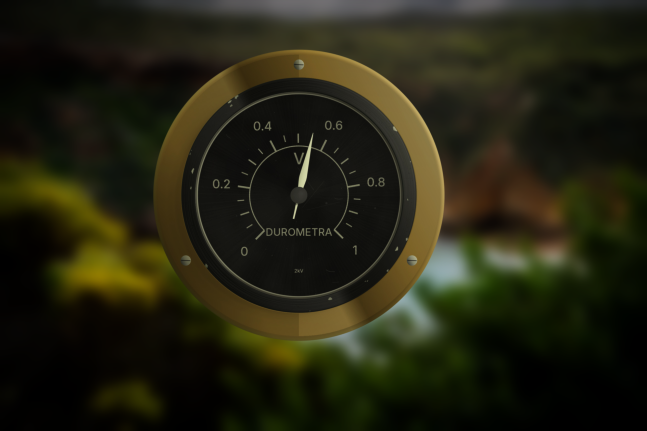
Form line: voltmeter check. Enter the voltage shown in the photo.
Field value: 0.55 V
